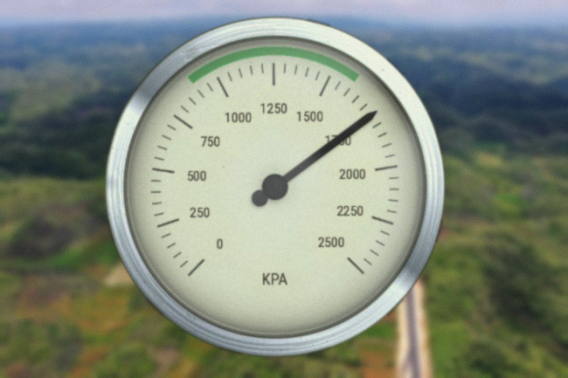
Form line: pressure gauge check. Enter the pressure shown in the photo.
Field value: 1750 kPa
